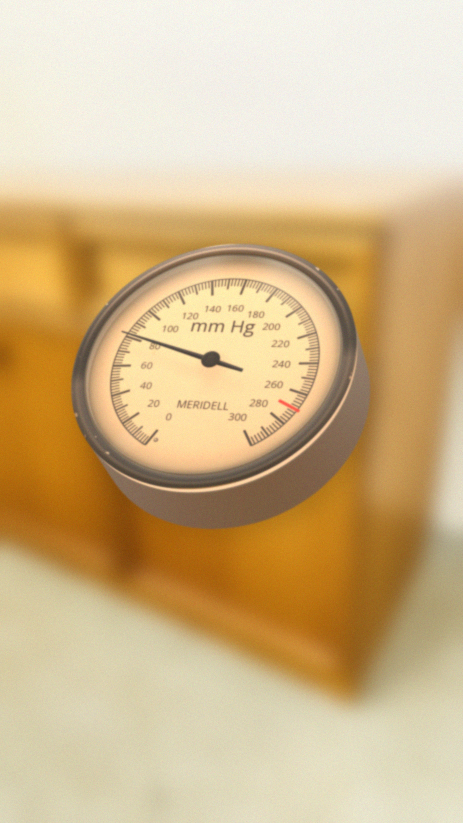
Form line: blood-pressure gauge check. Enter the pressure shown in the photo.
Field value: 80 mmHg
